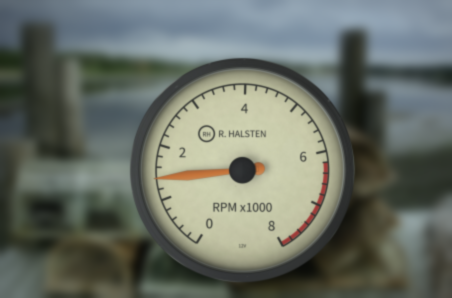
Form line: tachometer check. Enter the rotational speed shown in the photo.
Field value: 1400 rpm
